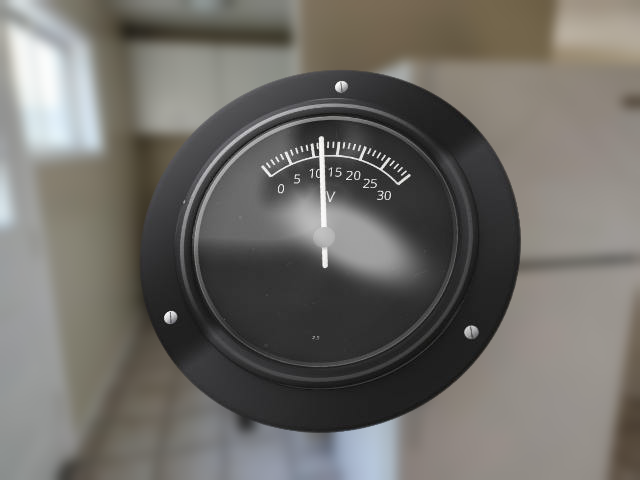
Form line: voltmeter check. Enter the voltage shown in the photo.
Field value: 12 V
